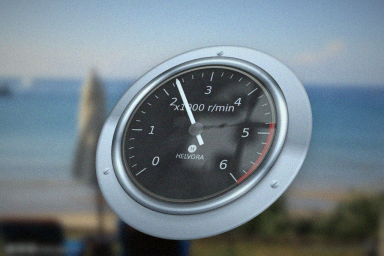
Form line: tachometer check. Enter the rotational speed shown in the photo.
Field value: 2300 rpm
